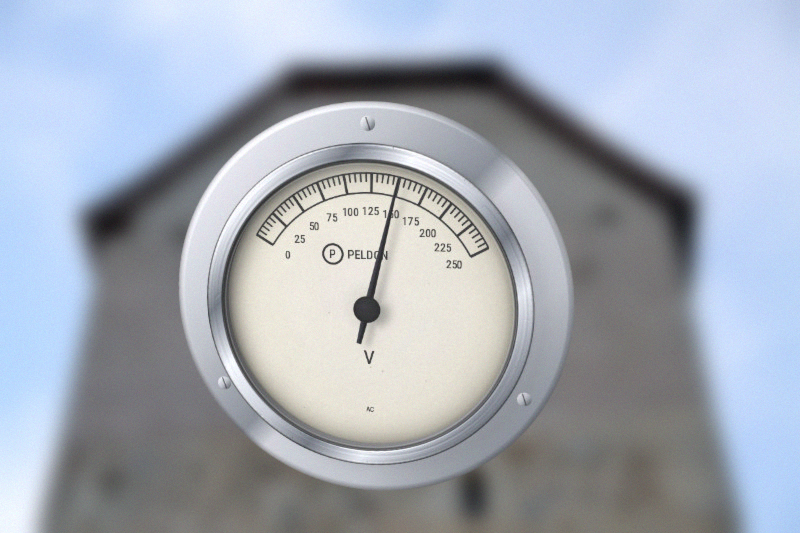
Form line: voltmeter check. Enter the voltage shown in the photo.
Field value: 150 V
